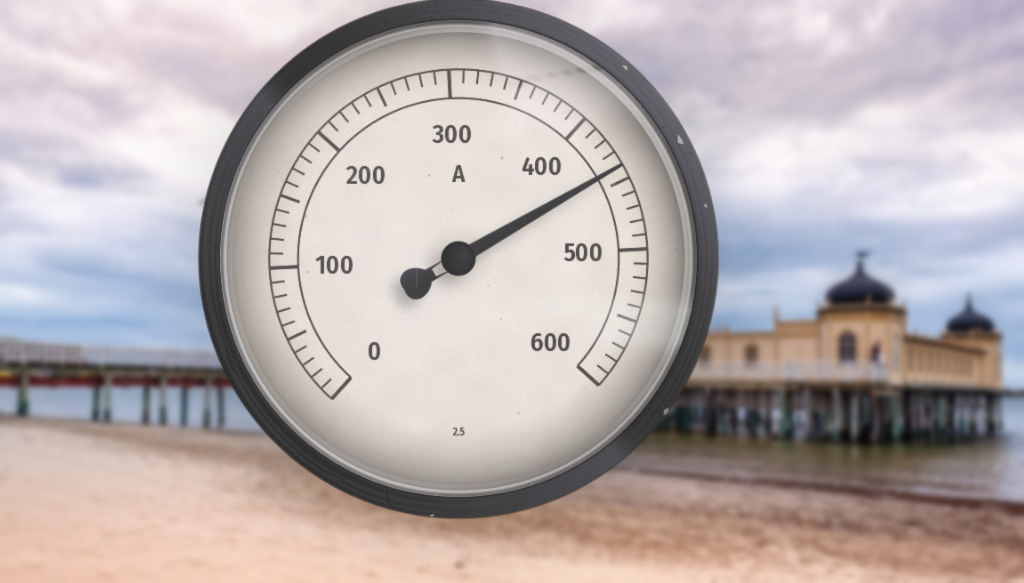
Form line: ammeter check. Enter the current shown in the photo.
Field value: 440 A
